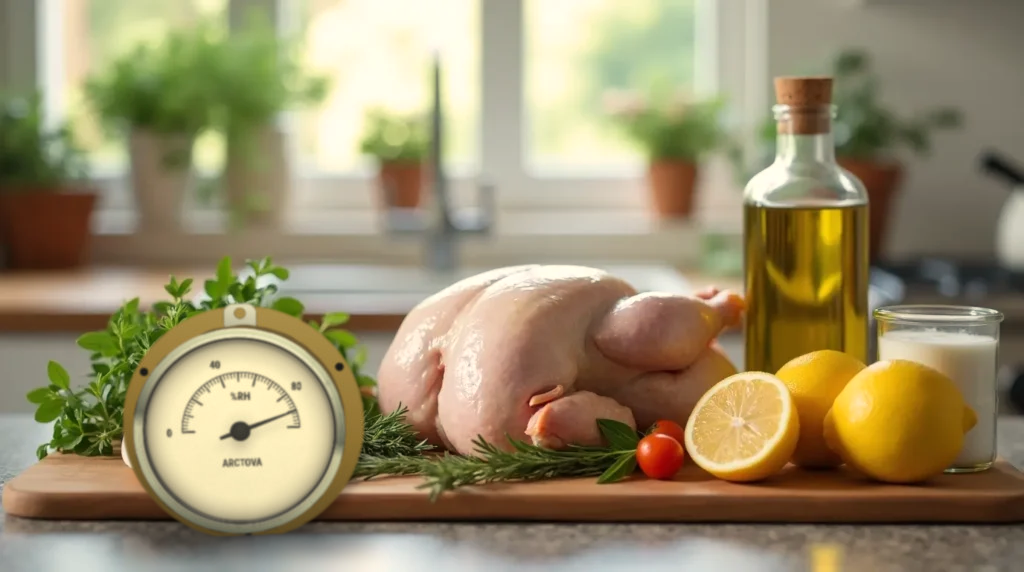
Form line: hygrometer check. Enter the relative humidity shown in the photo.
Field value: 90 %
